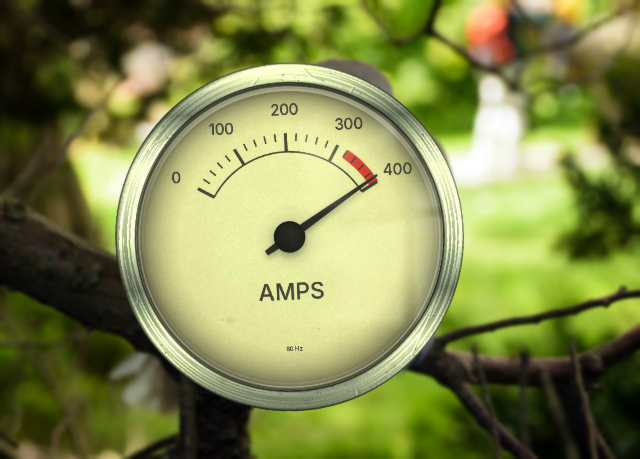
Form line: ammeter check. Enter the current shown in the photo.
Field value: 390 A
